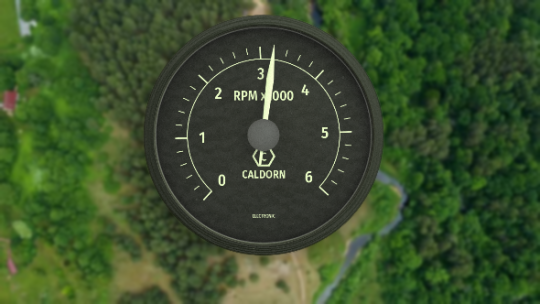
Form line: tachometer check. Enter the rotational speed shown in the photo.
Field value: 3200 rpm
